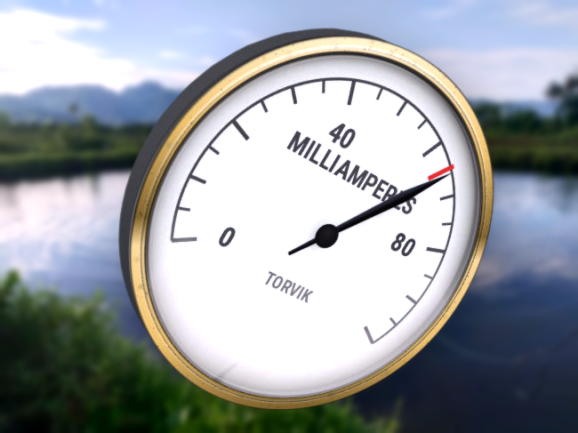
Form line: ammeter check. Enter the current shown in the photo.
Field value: 65 mA
